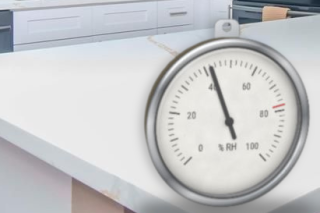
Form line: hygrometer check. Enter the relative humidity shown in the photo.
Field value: 42 %
